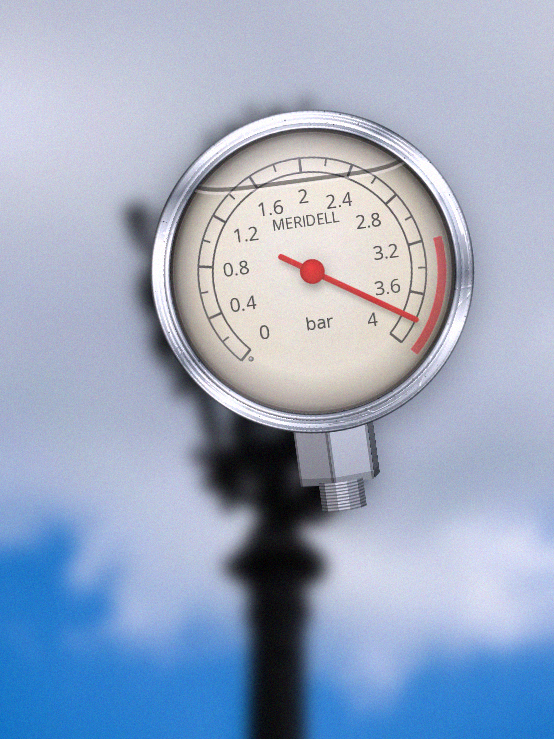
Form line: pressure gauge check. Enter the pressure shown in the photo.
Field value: 3.8 bar
